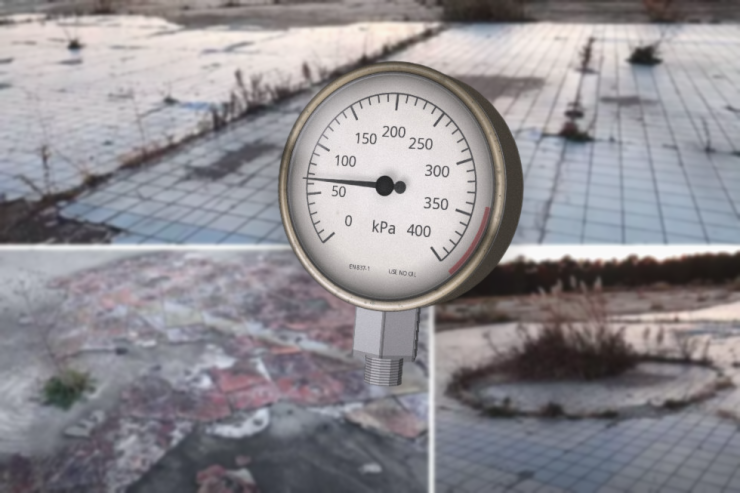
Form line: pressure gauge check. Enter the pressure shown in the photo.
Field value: 65 kPa
